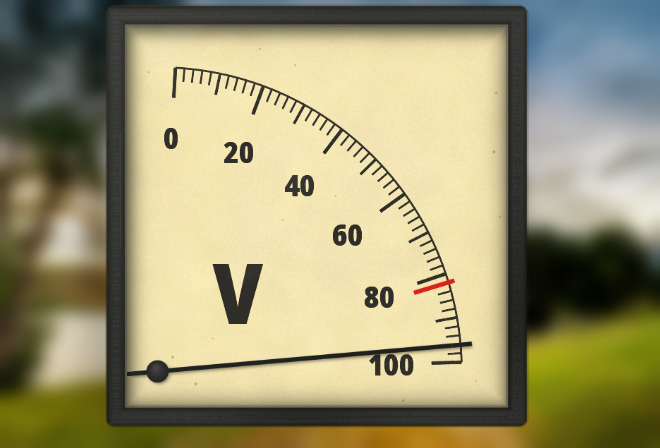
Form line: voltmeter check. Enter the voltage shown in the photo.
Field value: 96 V
